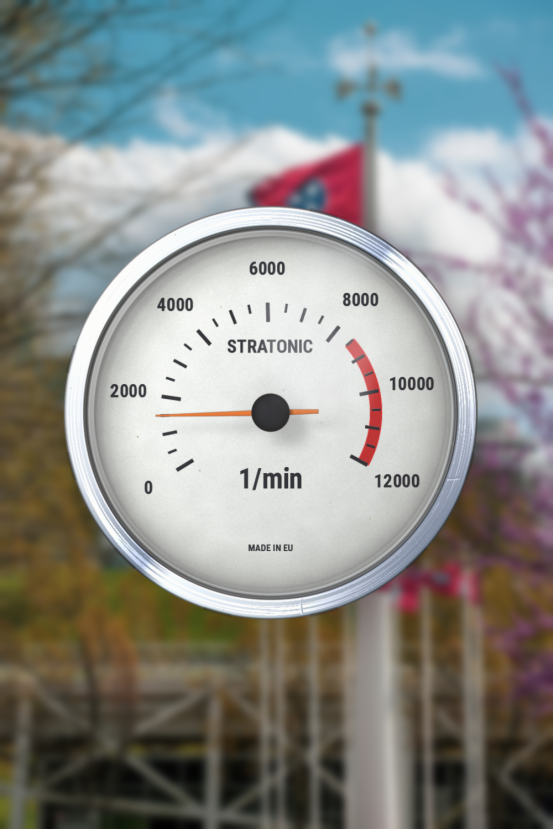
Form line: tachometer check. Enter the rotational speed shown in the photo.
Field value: 1500 rpm
